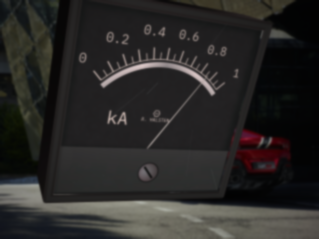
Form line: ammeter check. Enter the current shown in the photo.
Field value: 0.85 kA
